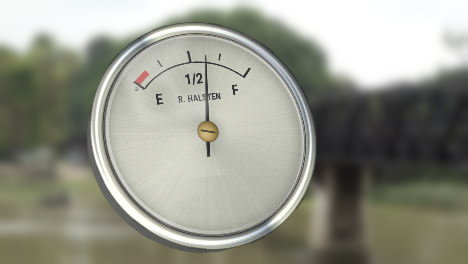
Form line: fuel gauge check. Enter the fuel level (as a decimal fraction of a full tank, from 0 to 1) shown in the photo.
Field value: 0.625
